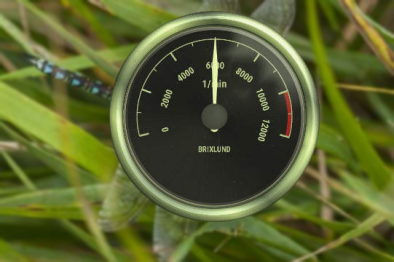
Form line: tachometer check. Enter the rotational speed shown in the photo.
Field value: 6000 rpm
